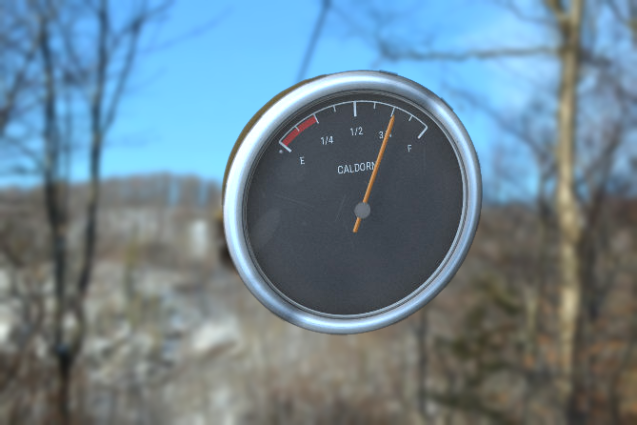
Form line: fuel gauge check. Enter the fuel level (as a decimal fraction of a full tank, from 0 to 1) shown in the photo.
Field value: 0.75
